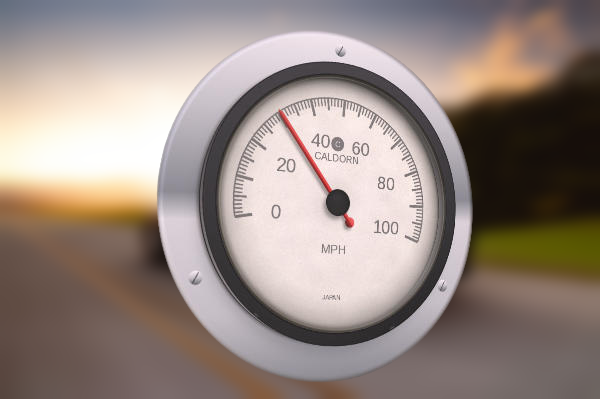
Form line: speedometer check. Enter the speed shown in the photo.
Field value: 30 mph
